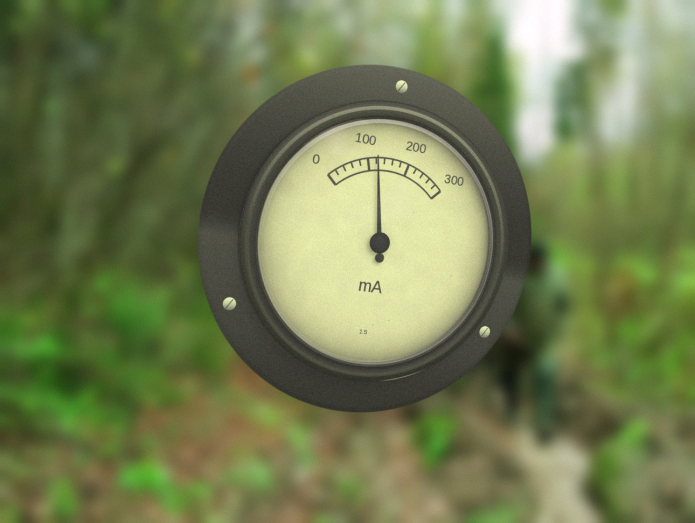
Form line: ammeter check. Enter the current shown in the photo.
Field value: 120 mA
